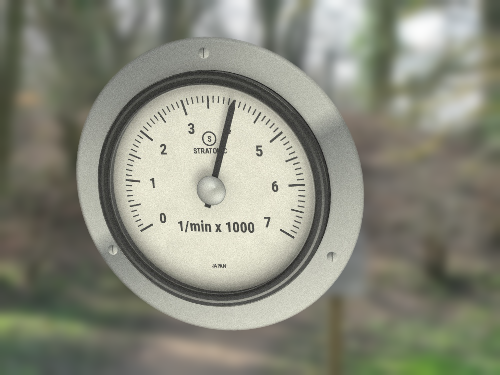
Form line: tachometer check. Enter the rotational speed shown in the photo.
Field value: 4000 rpm
